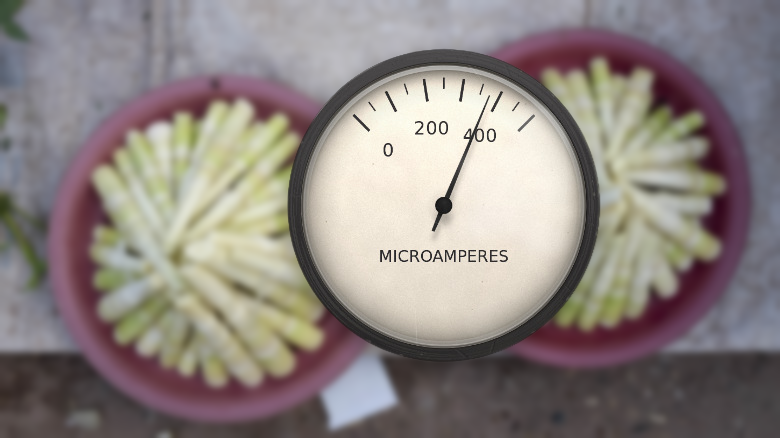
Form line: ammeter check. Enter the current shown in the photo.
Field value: 375 µA
